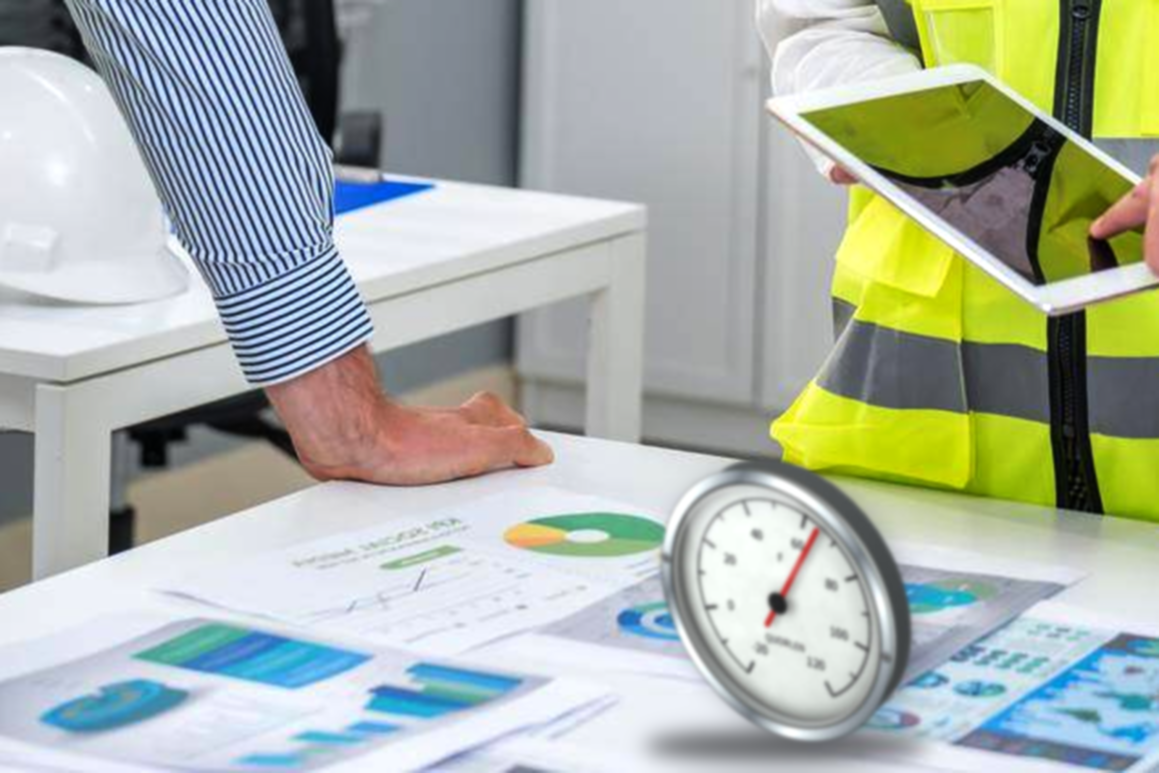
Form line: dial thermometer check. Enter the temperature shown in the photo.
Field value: 65 °F
